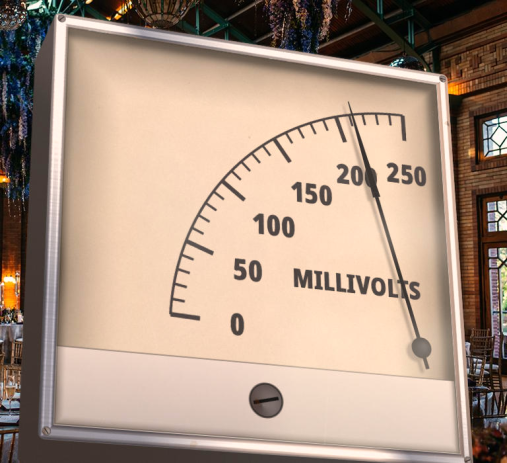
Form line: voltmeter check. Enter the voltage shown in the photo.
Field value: 210 mV
